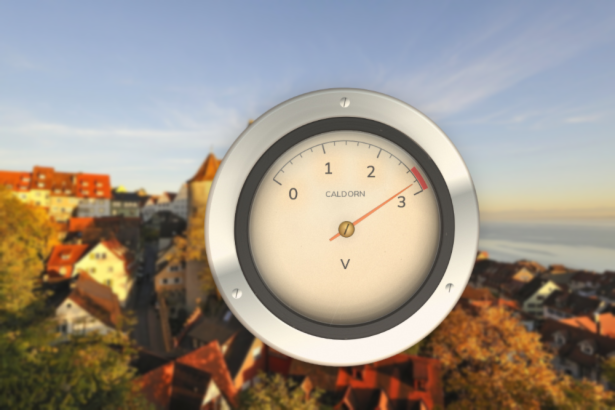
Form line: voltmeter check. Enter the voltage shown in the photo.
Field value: 2.8 V
